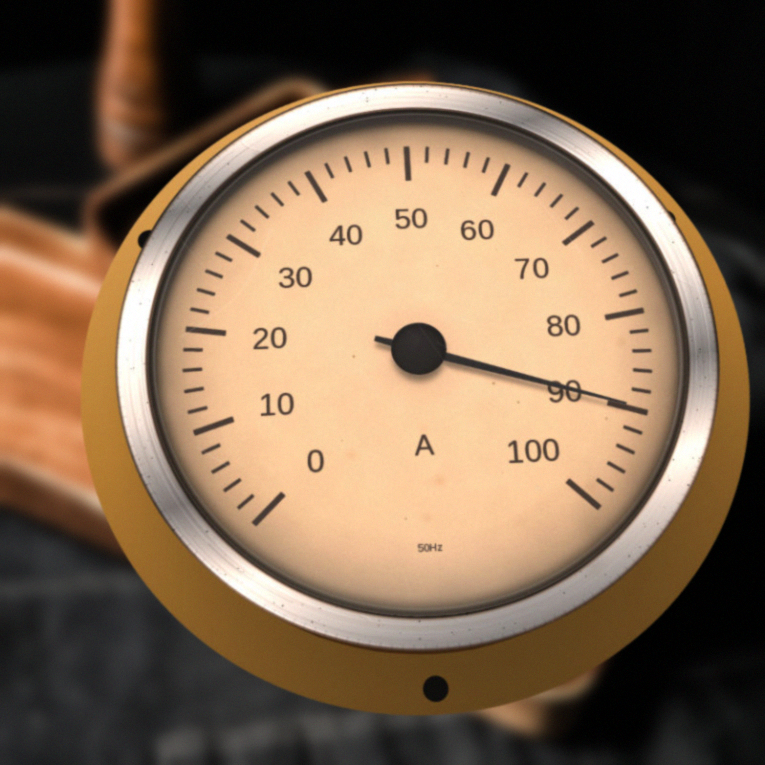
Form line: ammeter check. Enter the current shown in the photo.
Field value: 90 A
